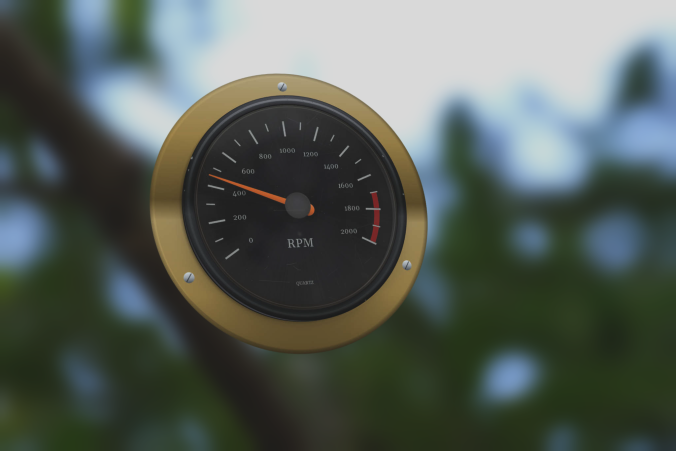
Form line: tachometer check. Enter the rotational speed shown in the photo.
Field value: 450 rpm
